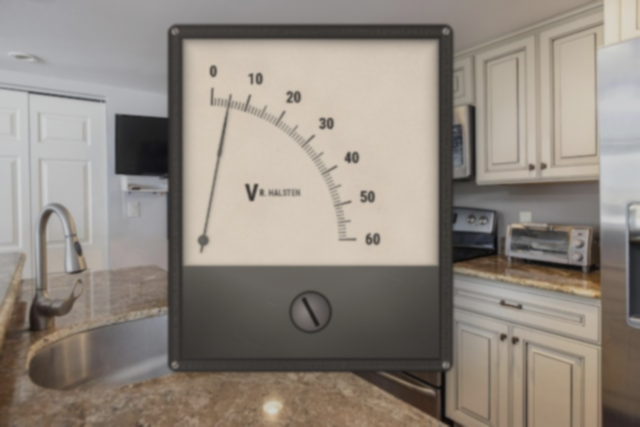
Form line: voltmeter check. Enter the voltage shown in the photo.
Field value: 5 V
